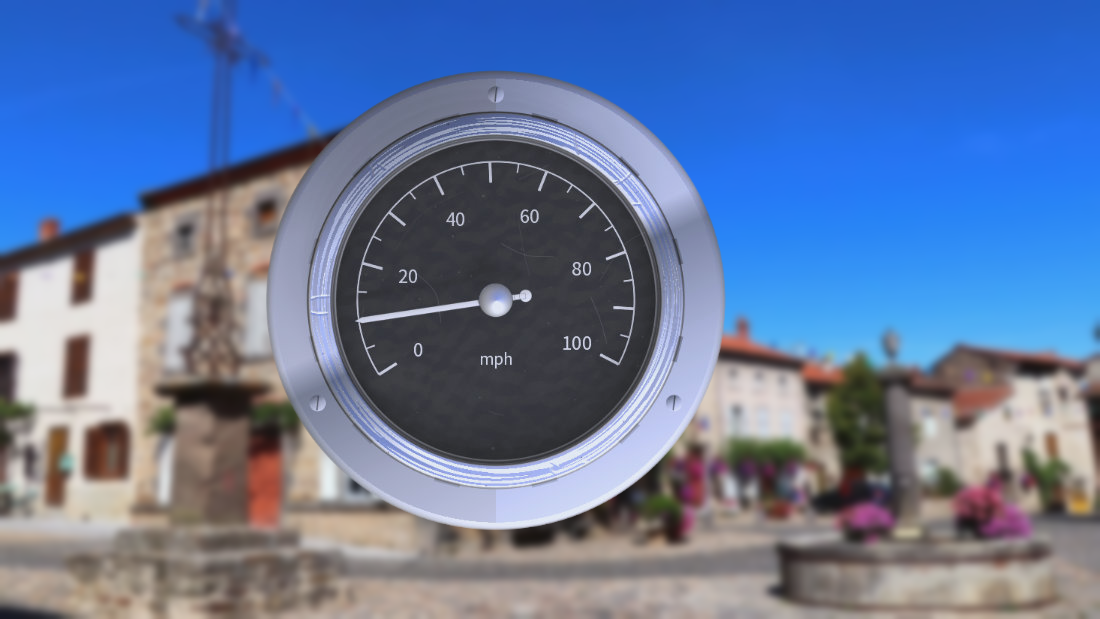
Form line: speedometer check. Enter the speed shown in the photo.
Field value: 10 mph
